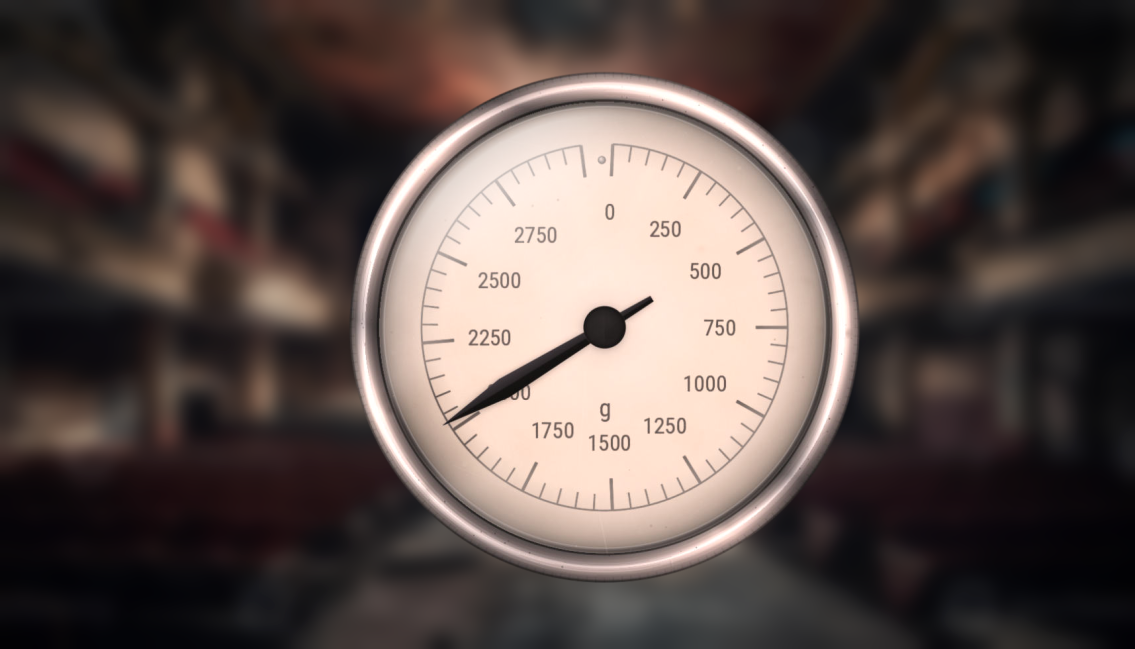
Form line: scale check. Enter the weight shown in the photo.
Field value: 2025 g
